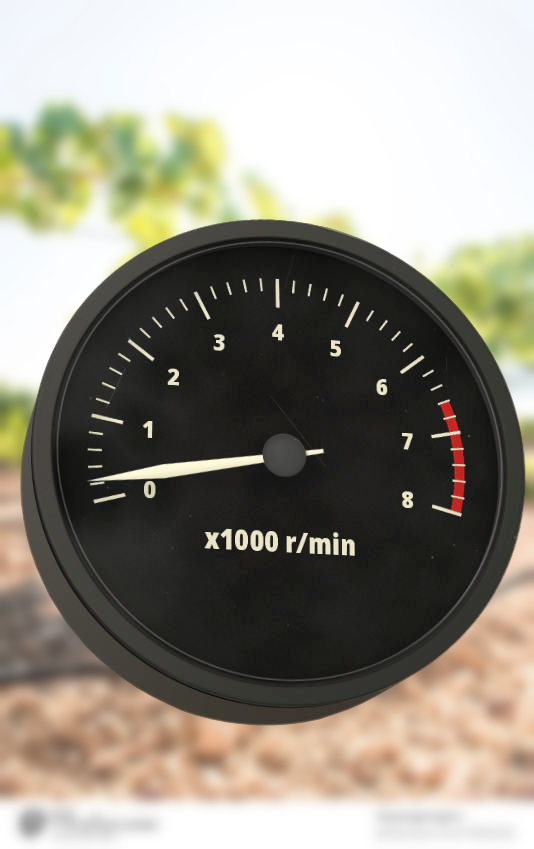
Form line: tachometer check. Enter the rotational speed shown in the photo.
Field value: 200 rpm
